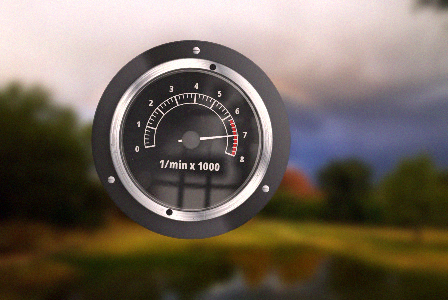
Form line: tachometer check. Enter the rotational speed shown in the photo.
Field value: 7000 rpm
